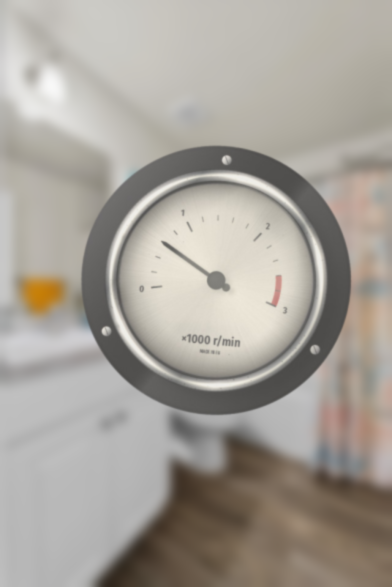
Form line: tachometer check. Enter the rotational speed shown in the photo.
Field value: 600 rpm
